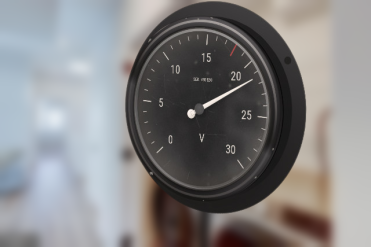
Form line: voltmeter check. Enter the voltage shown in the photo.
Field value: 21.5 V
